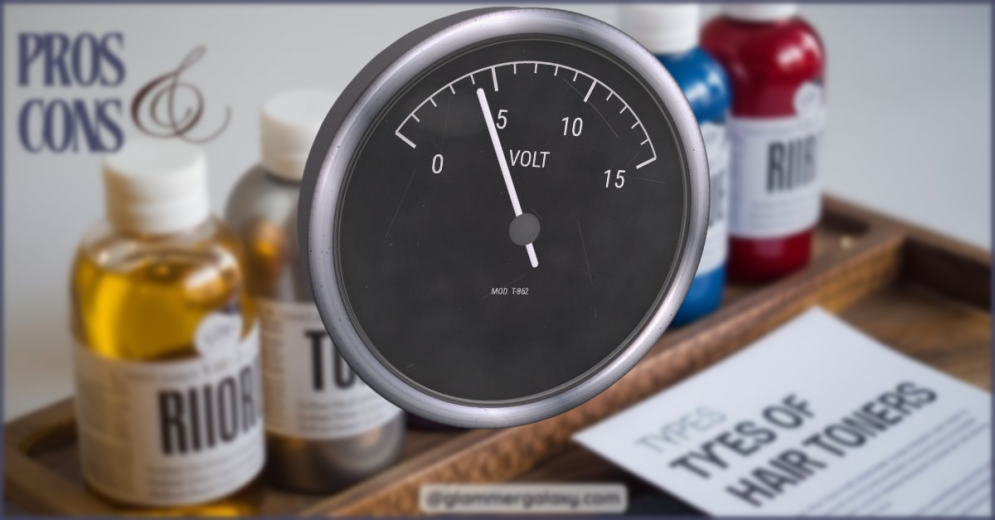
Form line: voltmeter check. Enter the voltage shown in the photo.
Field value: 4 V
